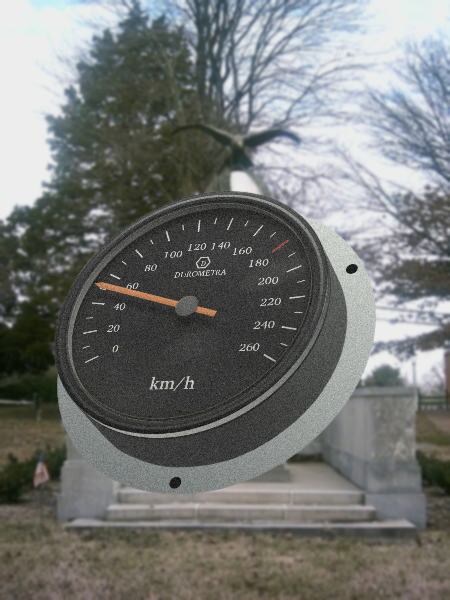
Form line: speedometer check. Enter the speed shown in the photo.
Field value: 50 km/h
